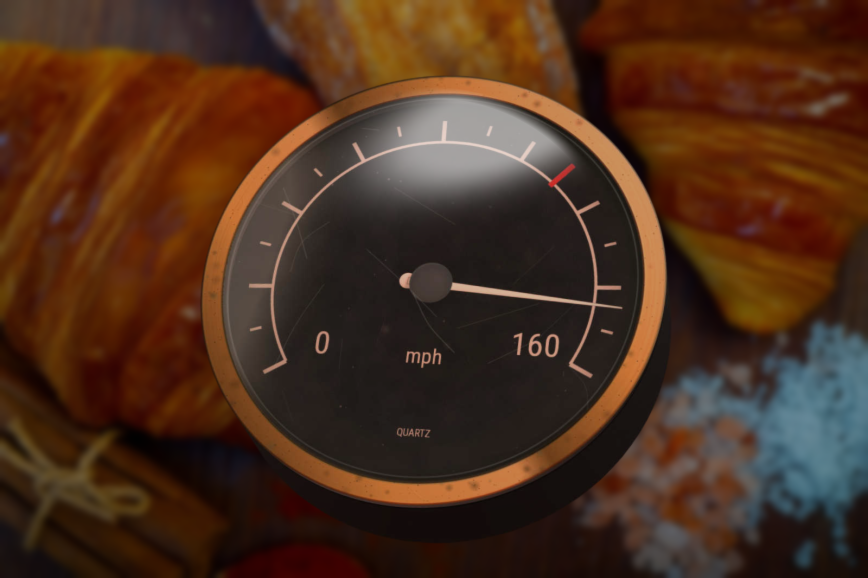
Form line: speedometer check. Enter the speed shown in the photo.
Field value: 145 mph
